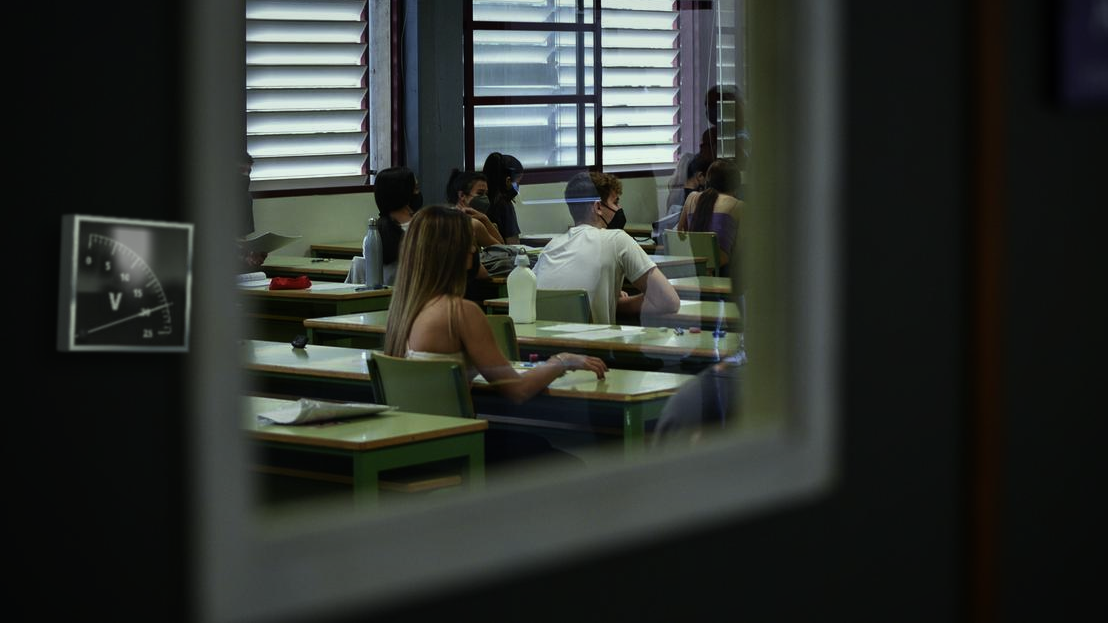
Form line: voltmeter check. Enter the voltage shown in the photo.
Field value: 20 V
